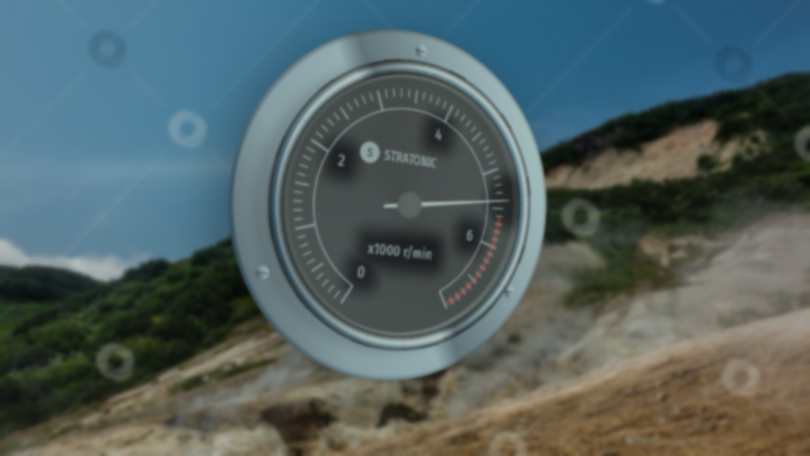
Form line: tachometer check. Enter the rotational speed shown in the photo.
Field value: 5400 rpm
